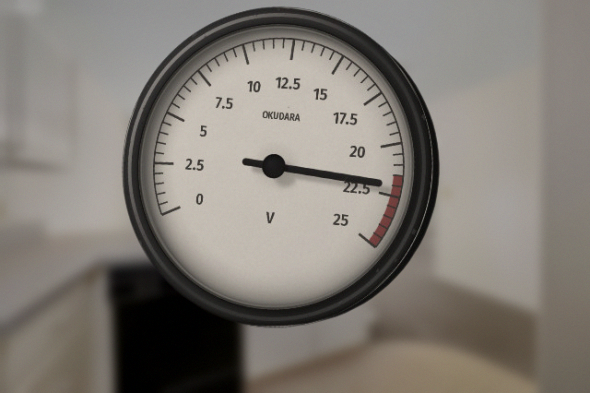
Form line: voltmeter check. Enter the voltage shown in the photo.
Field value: 22 V
